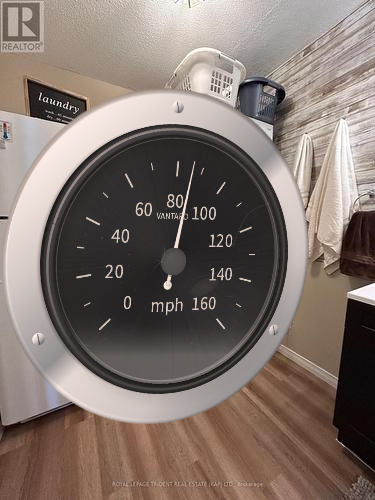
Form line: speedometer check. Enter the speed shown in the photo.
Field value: 85 mph
